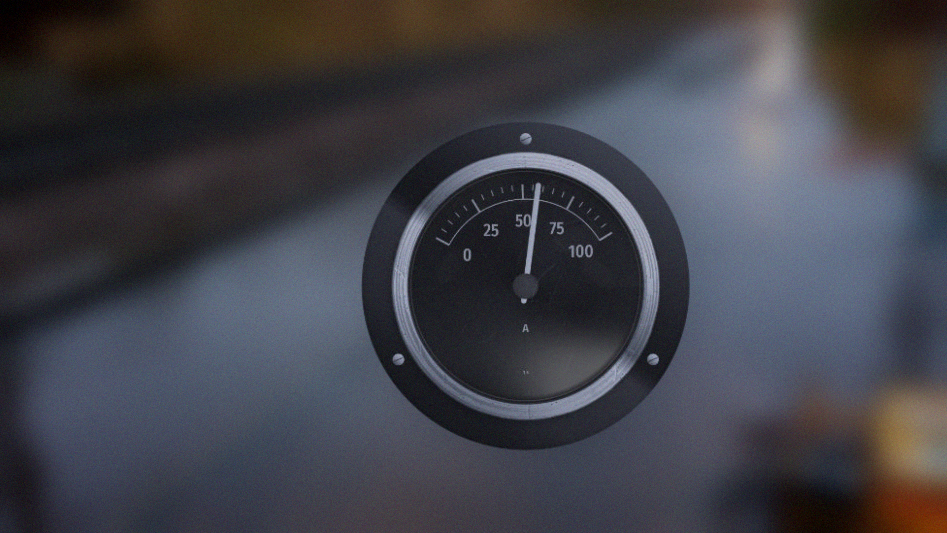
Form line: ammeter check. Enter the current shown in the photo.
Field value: 57.5 A
